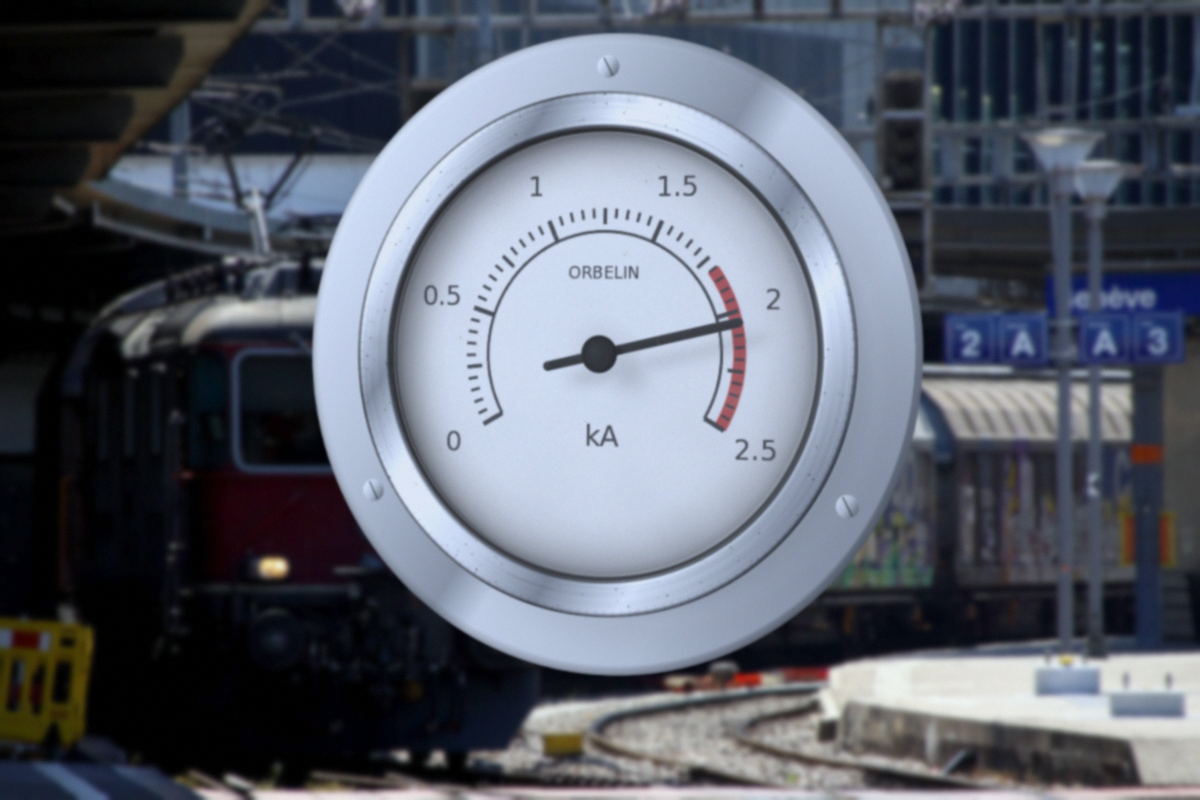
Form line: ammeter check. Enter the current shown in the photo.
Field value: 2.05 kA
